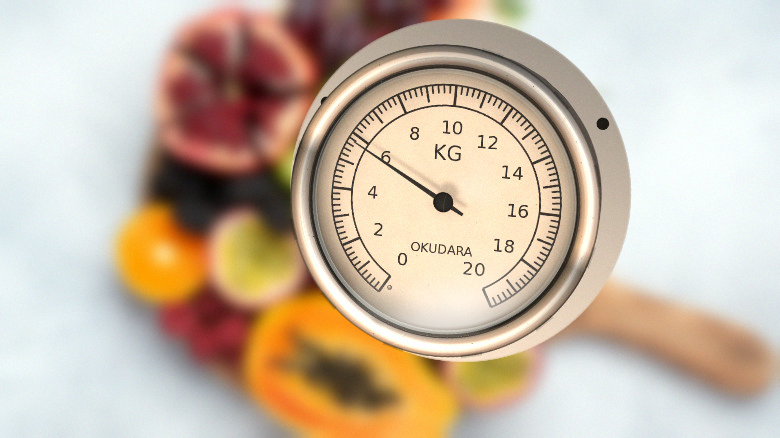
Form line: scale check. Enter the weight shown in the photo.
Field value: 5.8 kg
